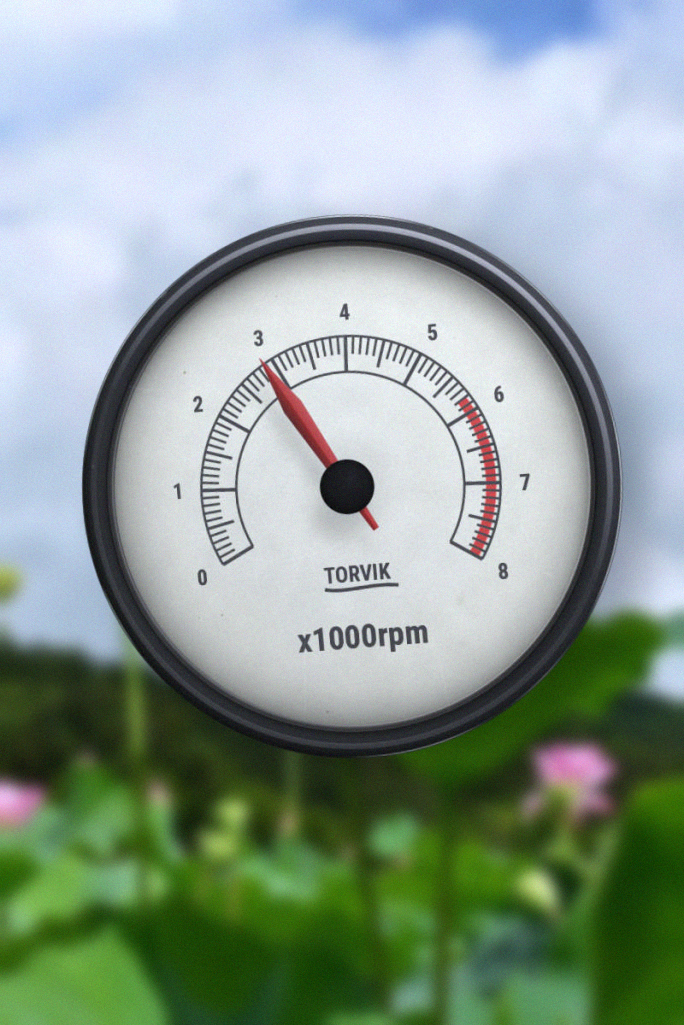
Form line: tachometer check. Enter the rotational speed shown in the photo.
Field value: 2900 rpm
